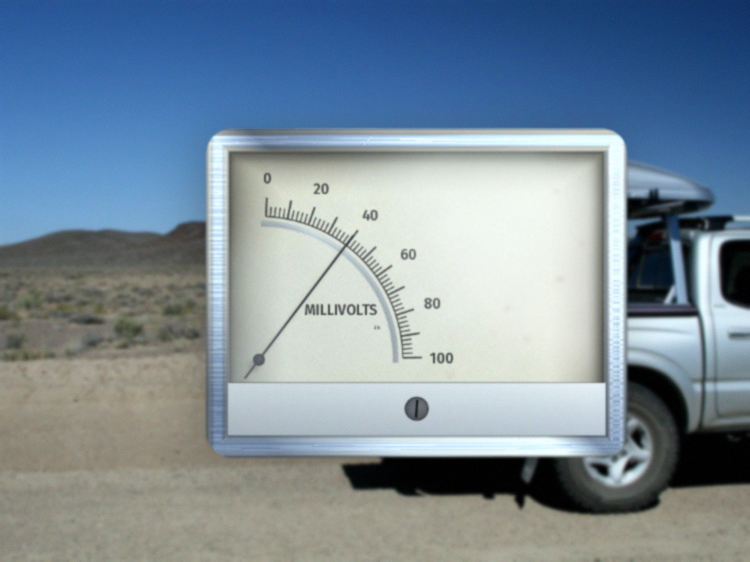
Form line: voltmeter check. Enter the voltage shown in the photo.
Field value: 40 mV
